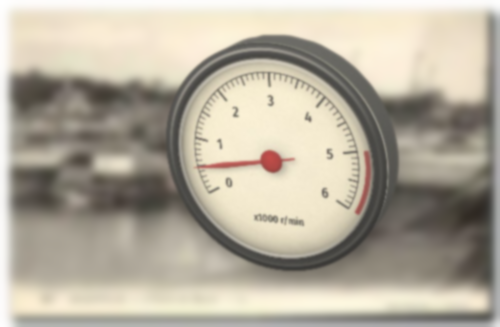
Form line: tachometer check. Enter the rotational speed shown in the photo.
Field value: 500 rpm
